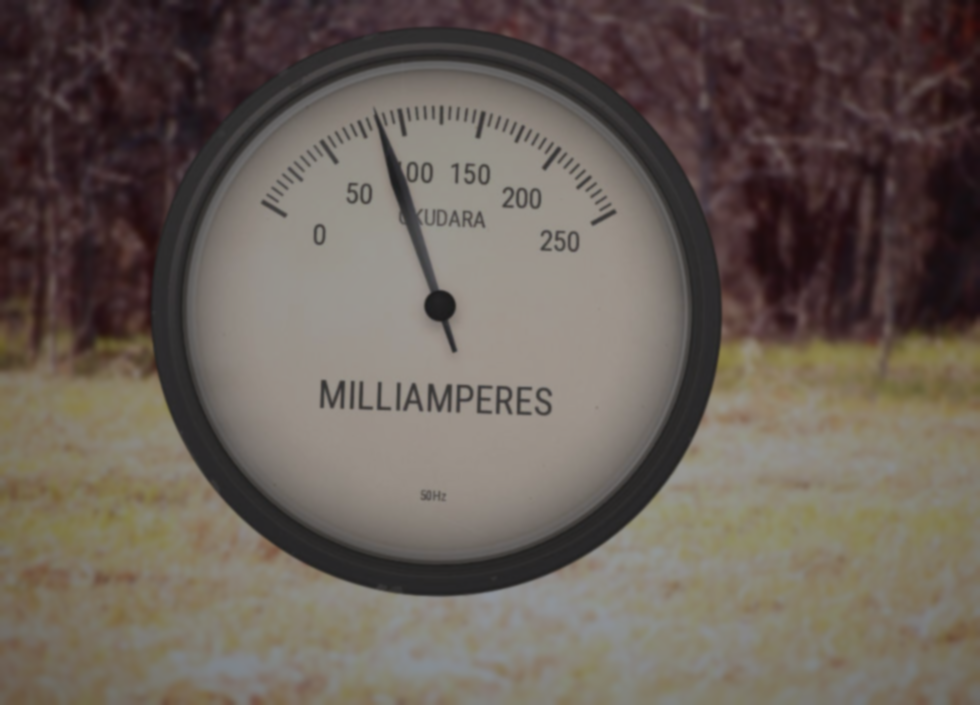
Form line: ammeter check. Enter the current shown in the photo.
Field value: 85 mA
